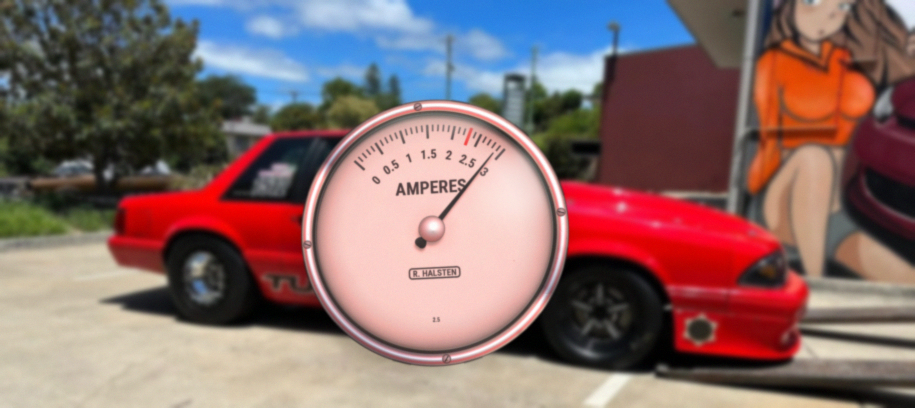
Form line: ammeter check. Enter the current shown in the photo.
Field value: 2.9 A
